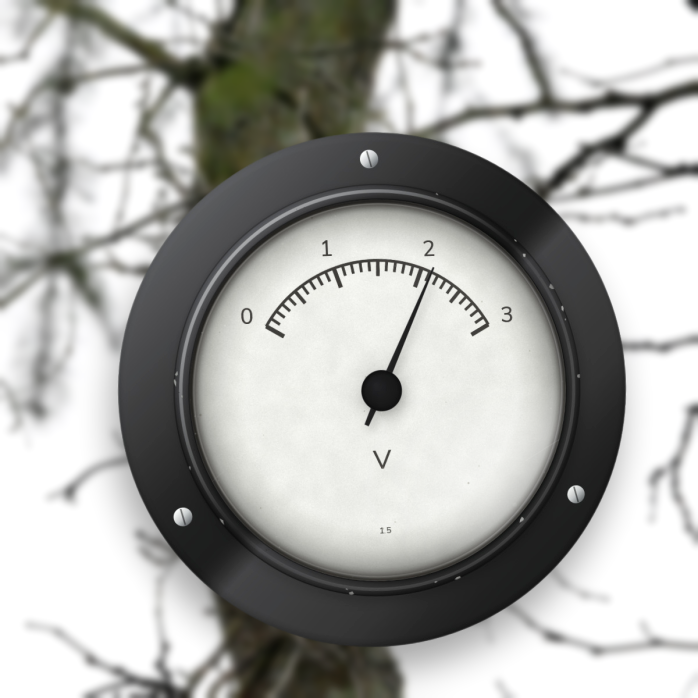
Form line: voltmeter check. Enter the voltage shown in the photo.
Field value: 2.1 V
